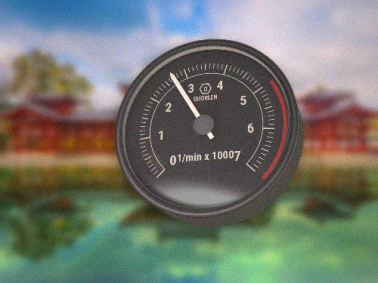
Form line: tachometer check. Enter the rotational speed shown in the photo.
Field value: 2700 rpm
